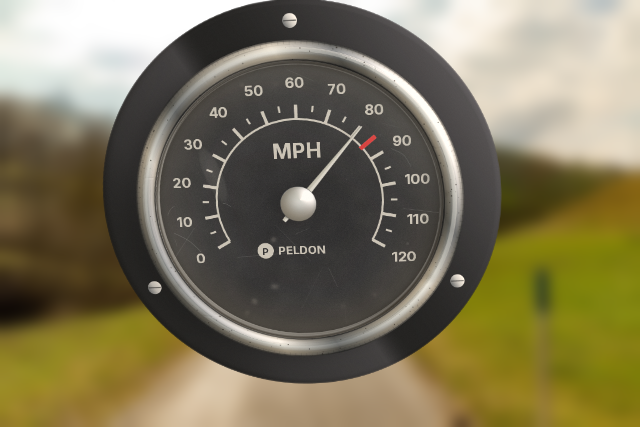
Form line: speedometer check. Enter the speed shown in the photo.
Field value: 80 mph
